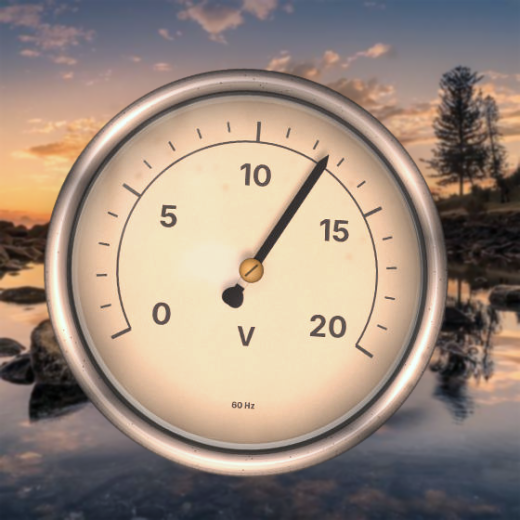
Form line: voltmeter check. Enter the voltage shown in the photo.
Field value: 12.5 V
